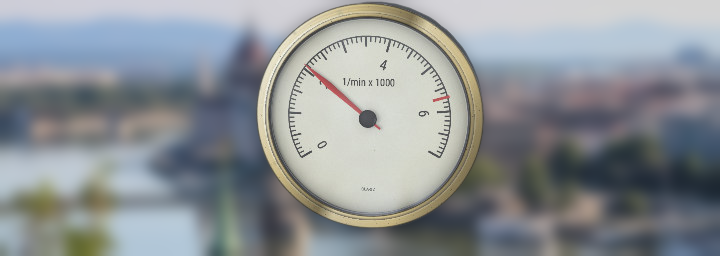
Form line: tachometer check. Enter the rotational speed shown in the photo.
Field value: 2100 rpm
